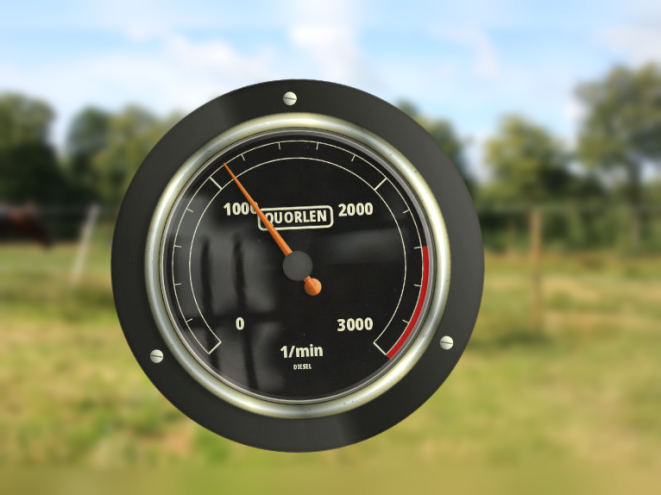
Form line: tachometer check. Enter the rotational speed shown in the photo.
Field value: 1100 rpm
